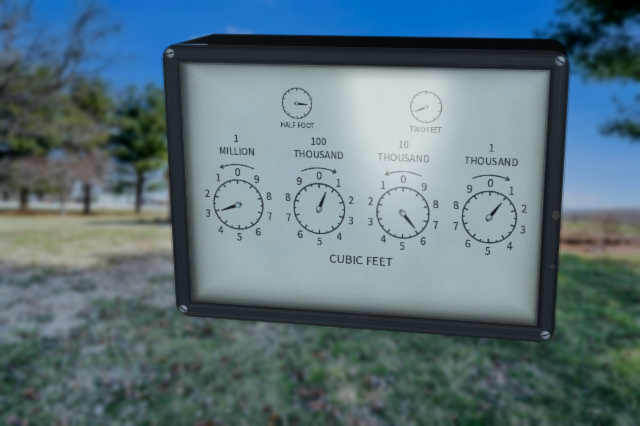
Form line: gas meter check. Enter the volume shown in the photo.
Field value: 306100 ft³
